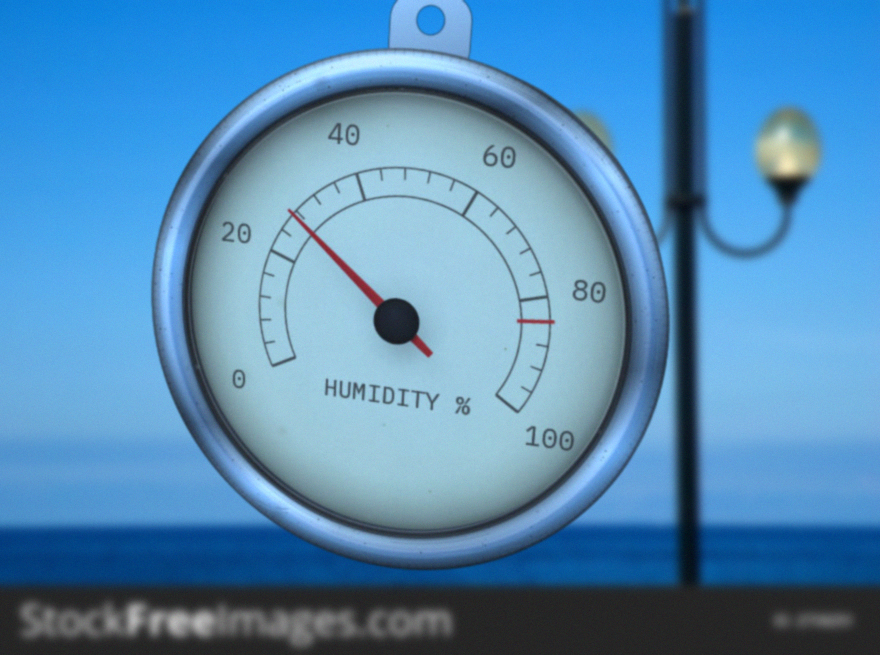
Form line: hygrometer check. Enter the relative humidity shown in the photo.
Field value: 28 %
